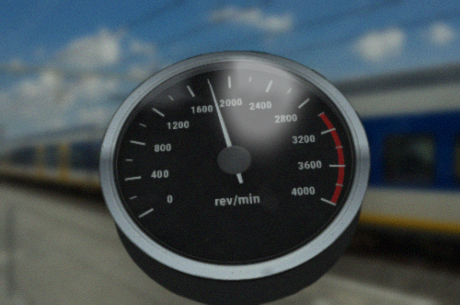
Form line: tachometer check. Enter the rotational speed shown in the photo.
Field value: 1800 rpm
